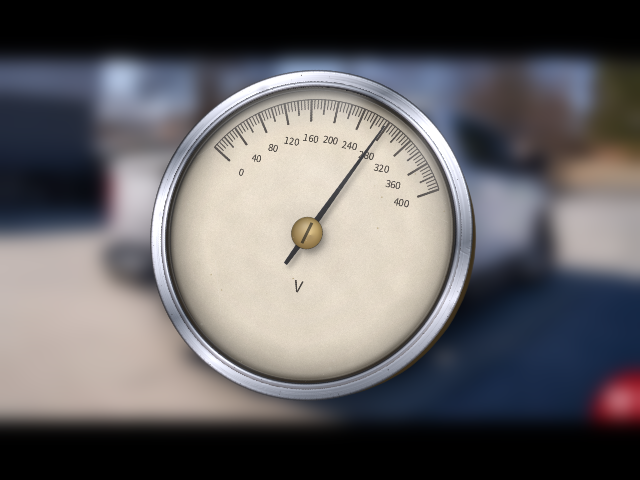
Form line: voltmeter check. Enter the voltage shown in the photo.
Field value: 280 V
